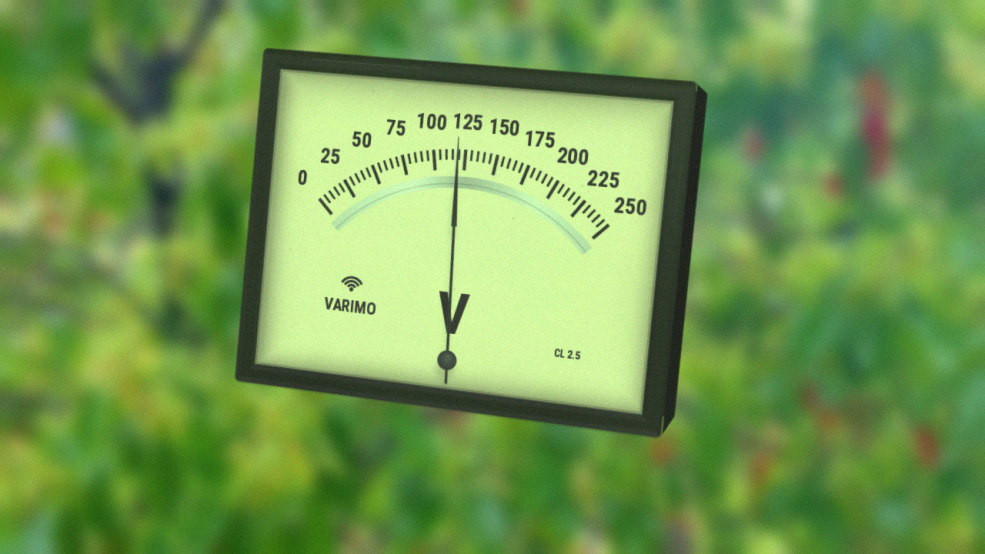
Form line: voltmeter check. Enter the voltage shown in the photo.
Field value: 120 V
